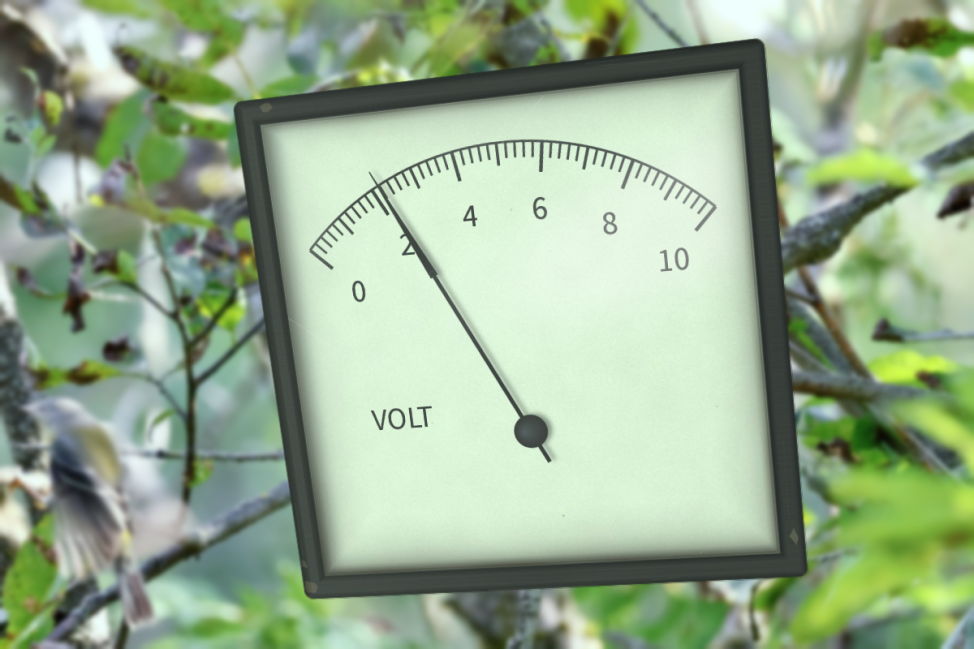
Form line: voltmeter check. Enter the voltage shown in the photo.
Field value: 2.2 V
